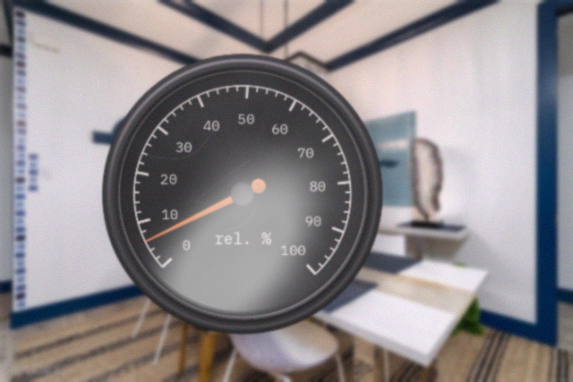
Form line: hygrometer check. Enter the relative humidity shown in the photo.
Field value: 6 %
